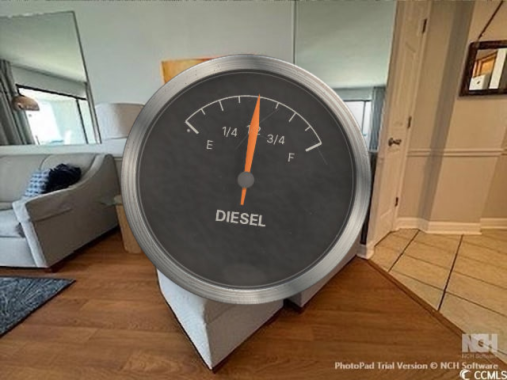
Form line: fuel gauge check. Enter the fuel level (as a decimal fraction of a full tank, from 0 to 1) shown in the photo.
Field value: 0.5
